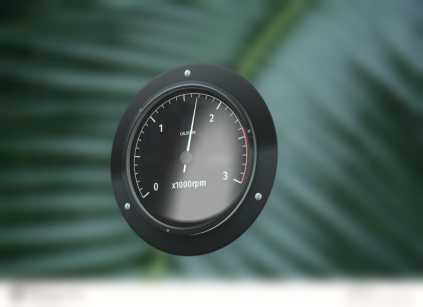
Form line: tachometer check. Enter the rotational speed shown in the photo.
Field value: 1700 rpm
